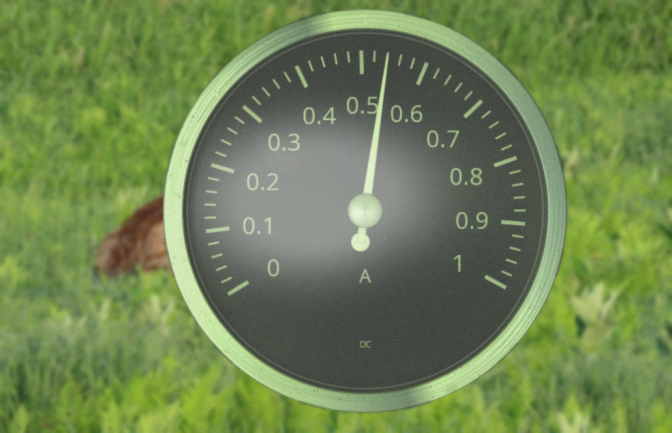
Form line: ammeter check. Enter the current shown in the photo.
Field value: 0.54 A
